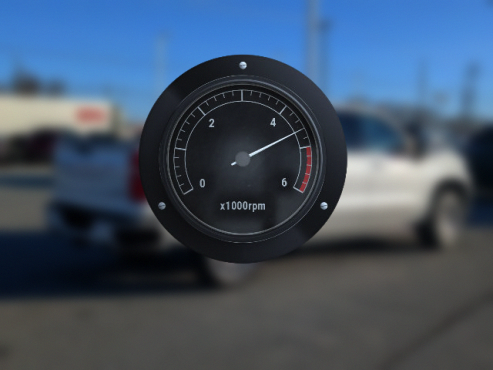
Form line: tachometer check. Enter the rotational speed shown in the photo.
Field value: 4600 rpm
